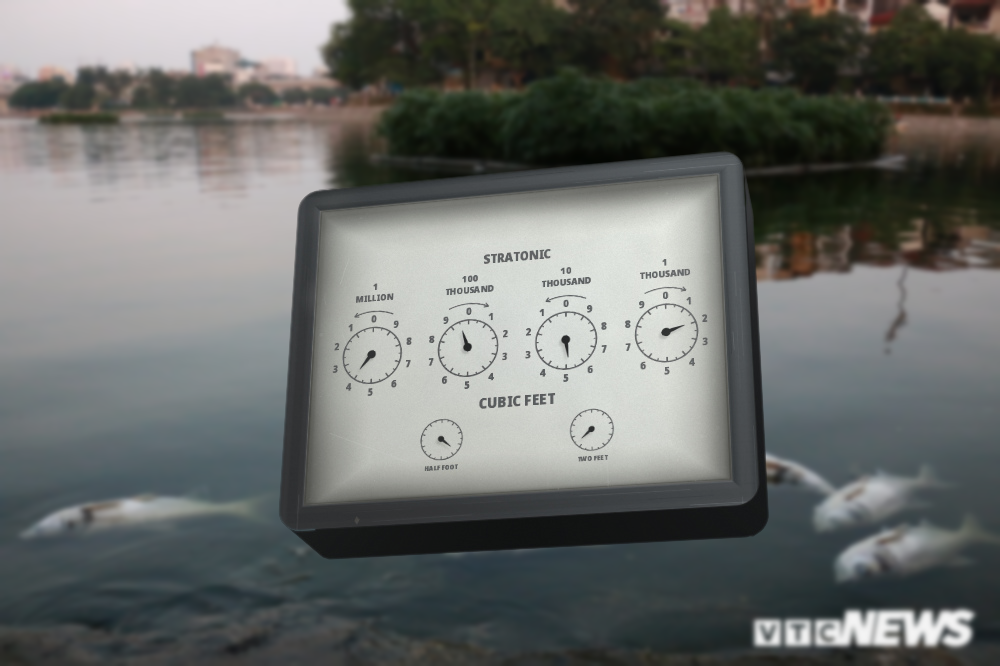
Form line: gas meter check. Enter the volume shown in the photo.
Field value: 395200 ft³
